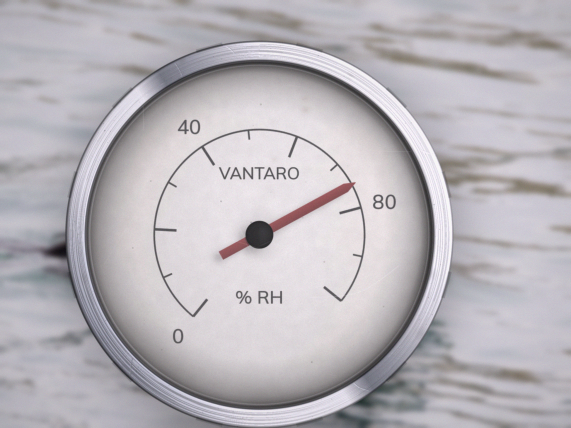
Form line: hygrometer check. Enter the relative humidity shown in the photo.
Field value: 75 %
